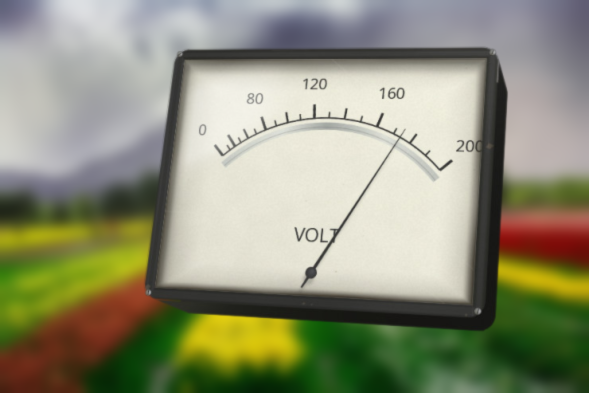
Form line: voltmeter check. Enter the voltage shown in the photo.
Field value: 175 V
